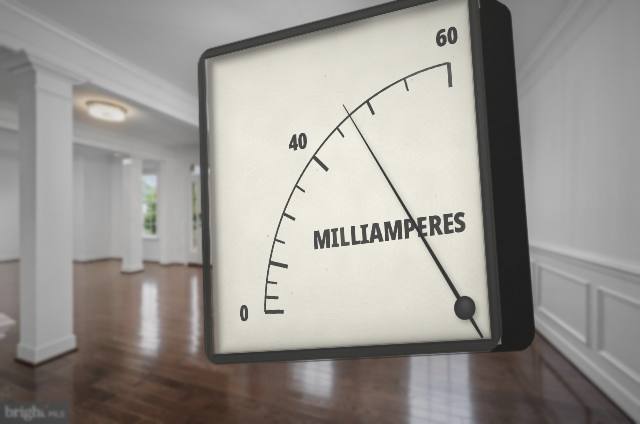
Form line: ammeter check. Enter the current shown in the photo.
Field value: 47.5 mA
